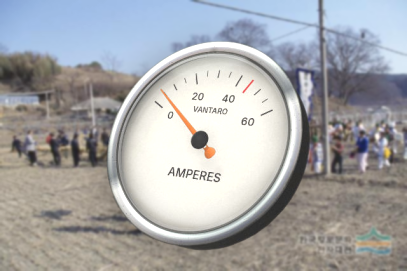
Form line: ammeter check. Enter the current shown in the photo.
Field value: 5 A
